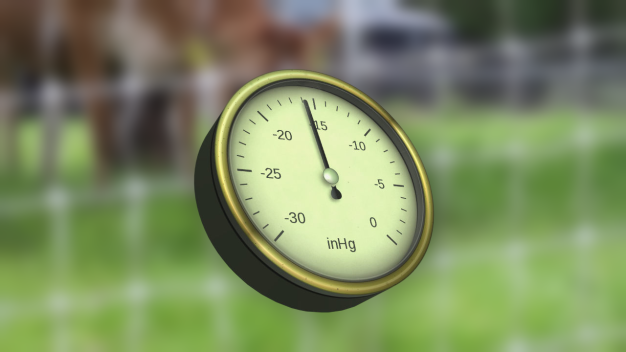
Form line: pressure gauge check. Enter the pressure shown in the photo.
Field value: -16 inHg
